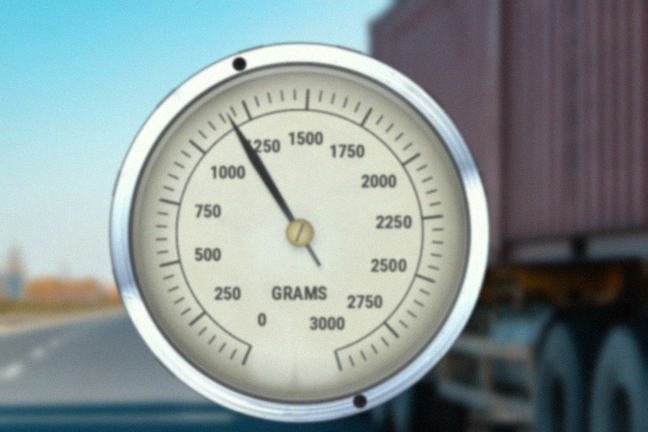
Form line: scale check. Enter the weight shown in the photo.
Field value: 1175 g
